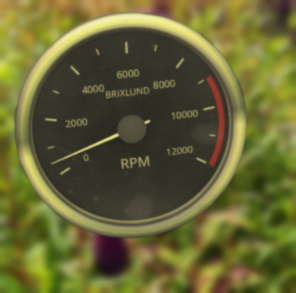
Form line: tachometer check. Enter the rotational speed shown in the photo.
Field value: 500 rpm
